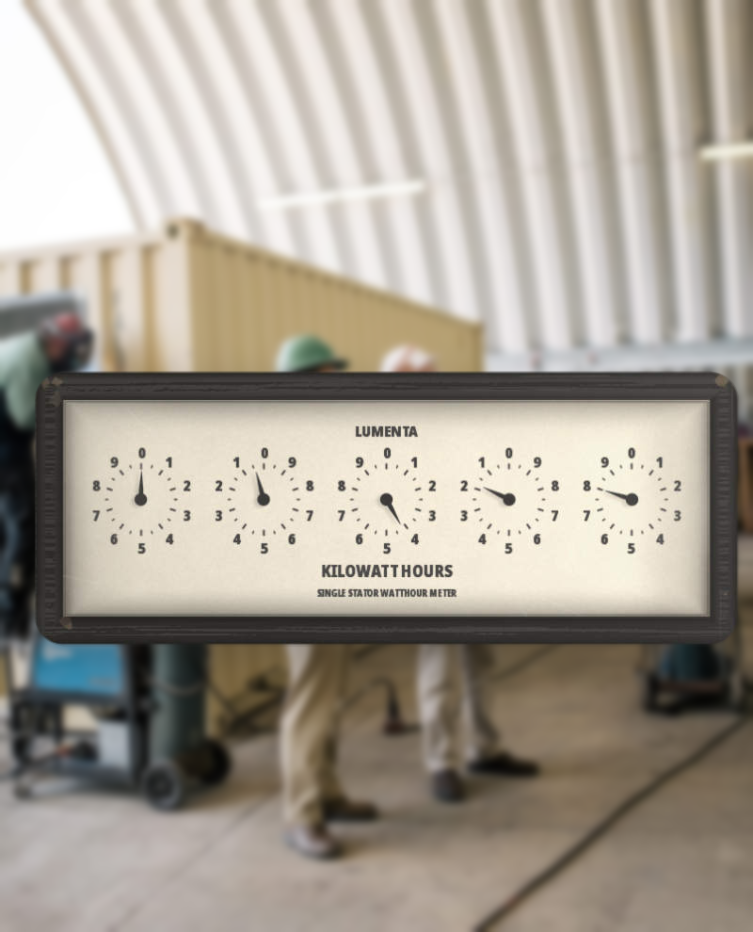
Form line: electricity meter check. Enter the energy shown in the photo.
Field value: 418 kWh
